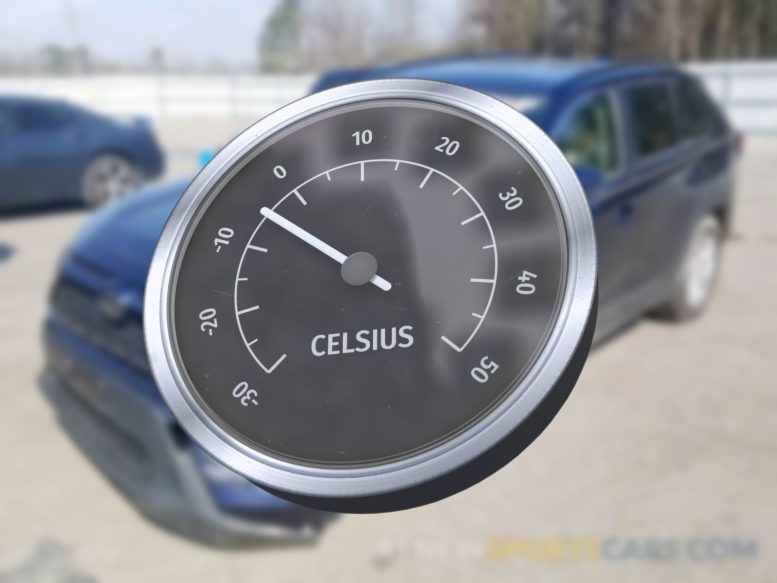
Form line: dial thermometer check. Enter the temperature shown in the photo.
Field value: -5 °C
